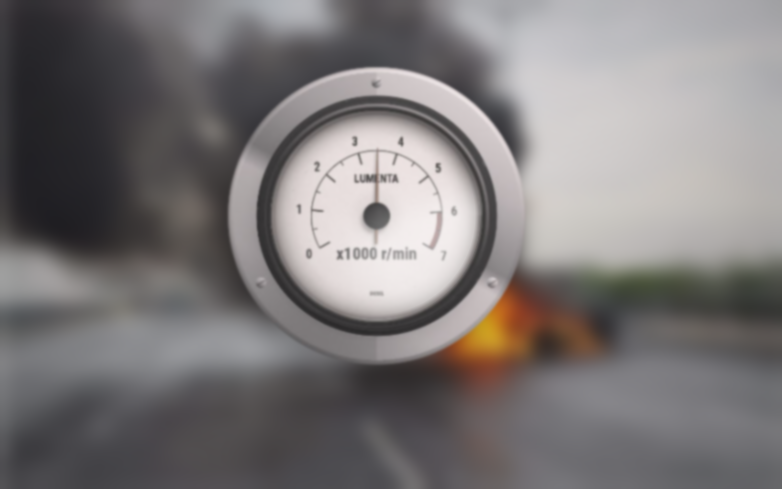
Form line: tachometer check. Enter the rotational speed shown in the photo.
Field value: 3500 rpm
